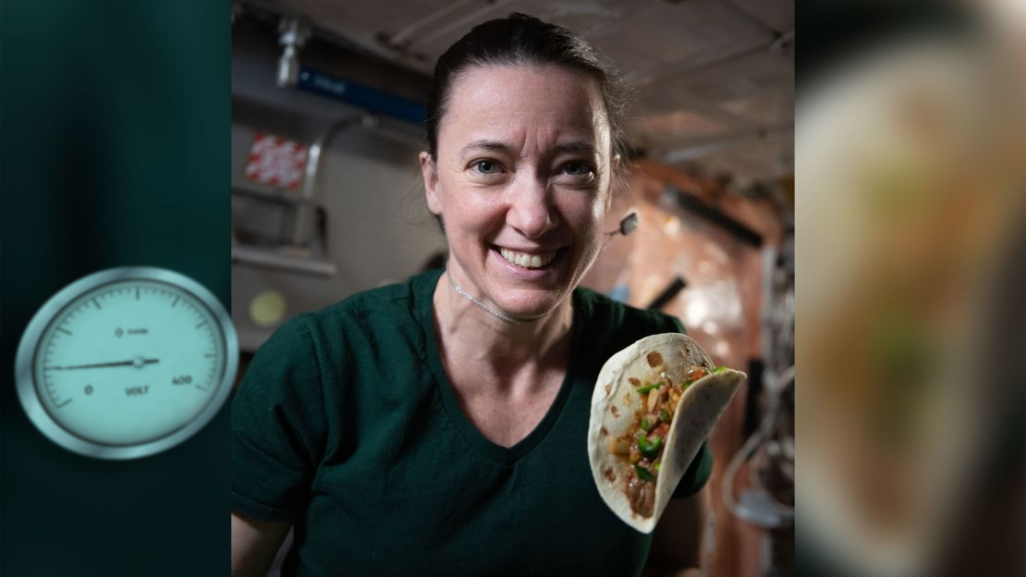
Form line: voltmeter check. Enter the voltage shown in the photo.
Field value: 50 V
